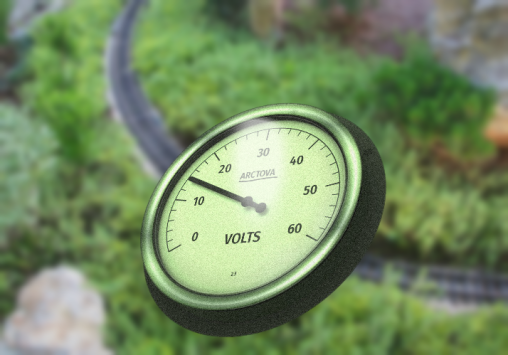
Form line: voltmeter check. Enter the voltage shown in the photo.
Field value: 14 V
